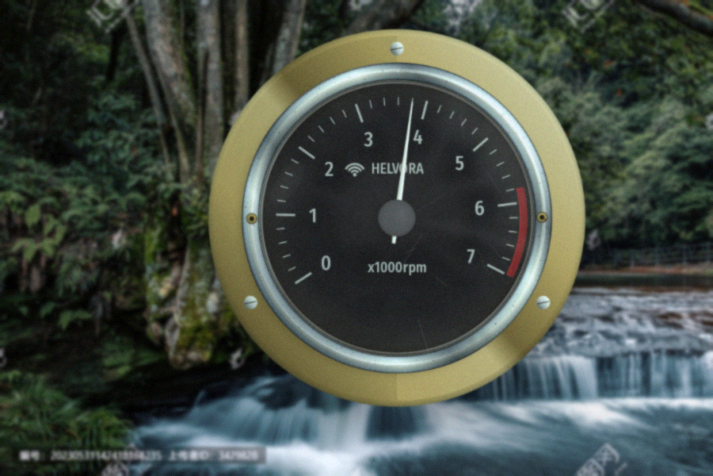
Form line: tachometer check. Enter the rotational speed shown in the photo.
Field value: 3800 rpm
